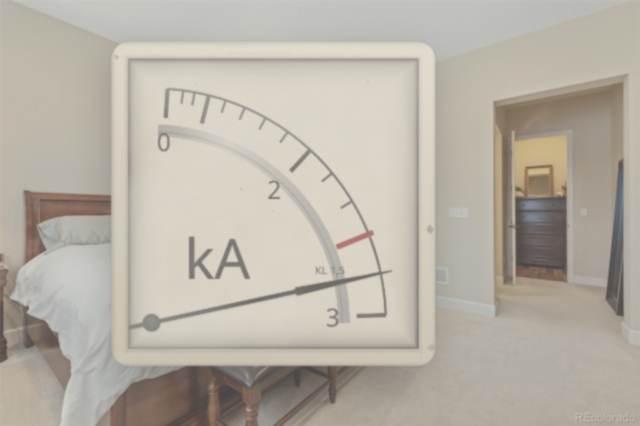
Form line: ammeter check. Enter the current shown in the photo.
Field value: 2.8 kA
